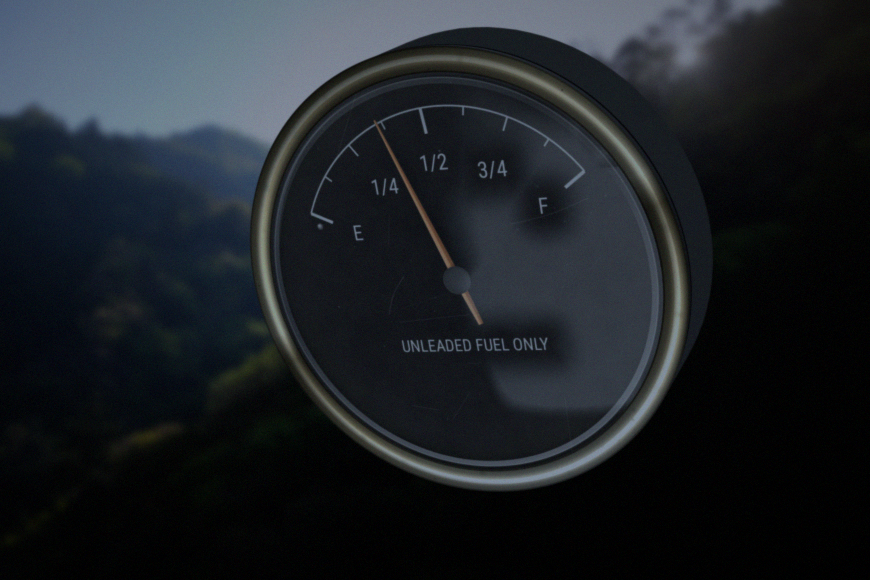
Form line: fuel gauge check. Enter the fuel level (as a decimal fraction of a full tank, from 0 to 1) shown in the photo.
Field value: 0.375
